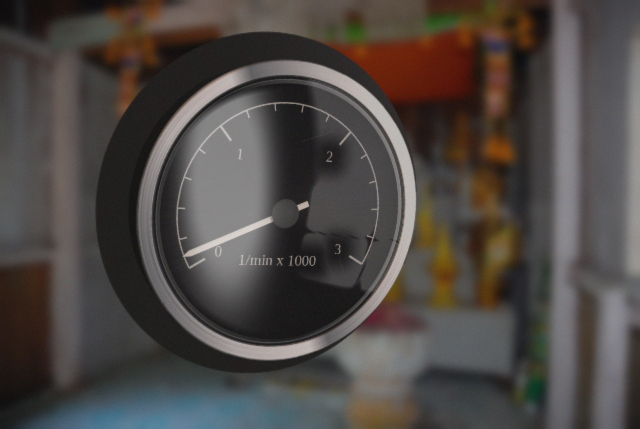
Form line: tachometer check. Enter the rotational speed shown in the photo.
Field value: 100 rpm
